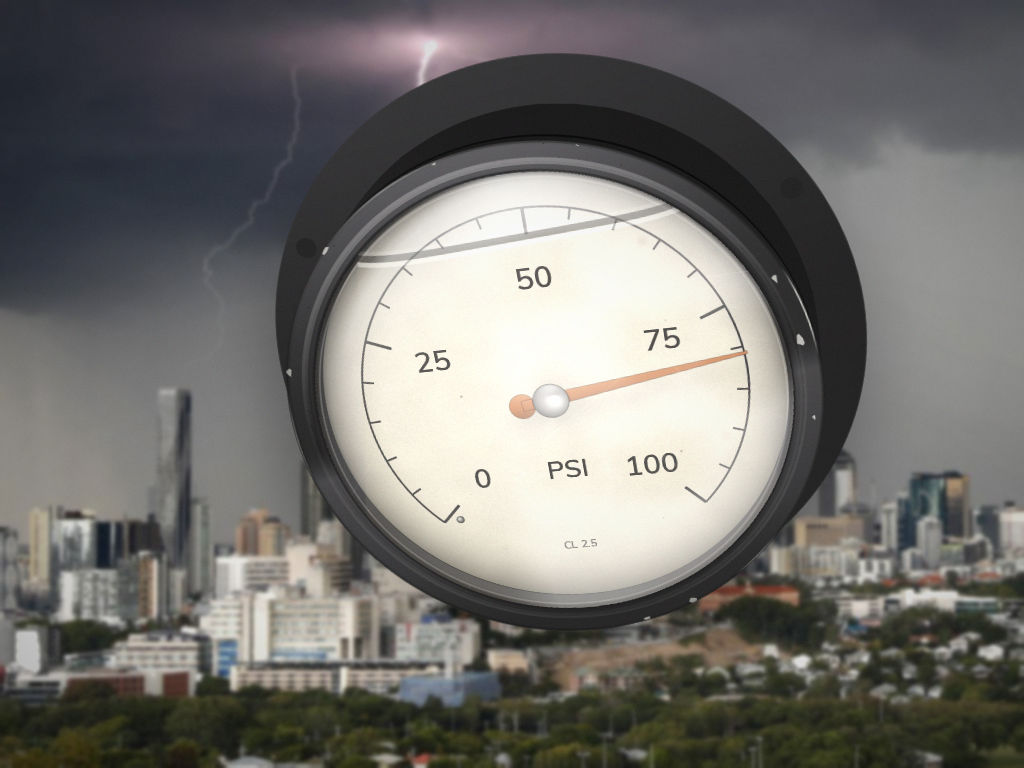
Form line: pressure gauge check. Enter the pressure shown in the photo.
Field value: 80 psi
